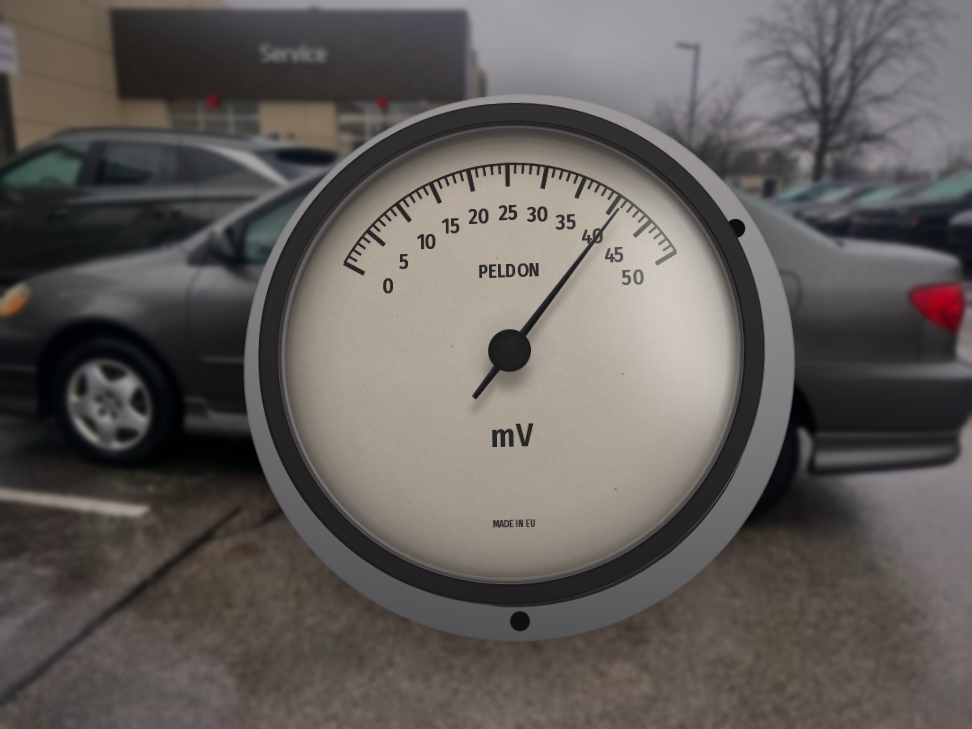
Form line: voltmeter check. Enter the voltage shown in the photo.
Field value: 41 mV
